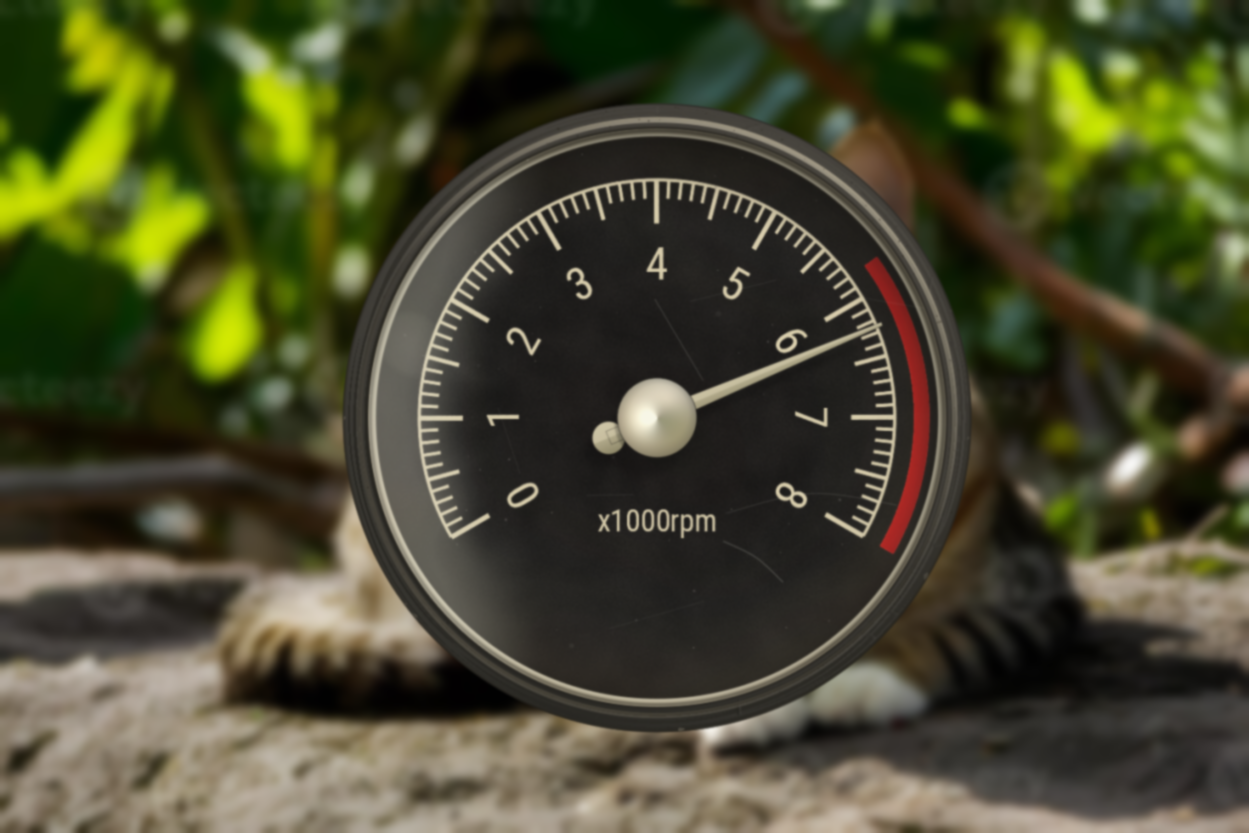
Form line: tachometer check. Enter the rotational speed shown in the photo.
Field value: 6250 rpm
